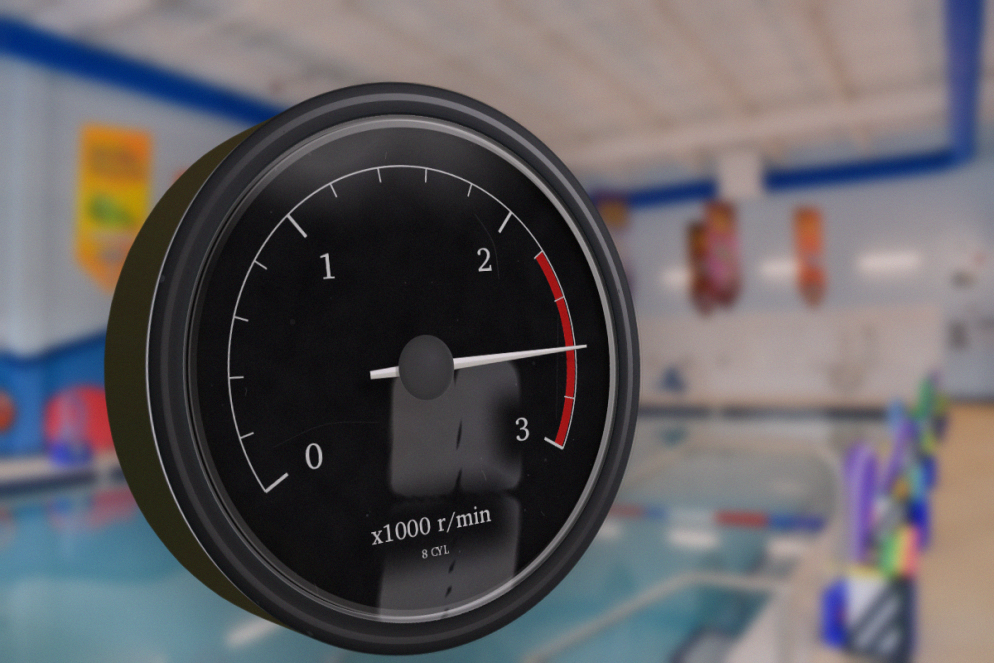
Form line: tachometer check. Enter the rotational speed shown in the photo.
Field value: 2600 rpm
